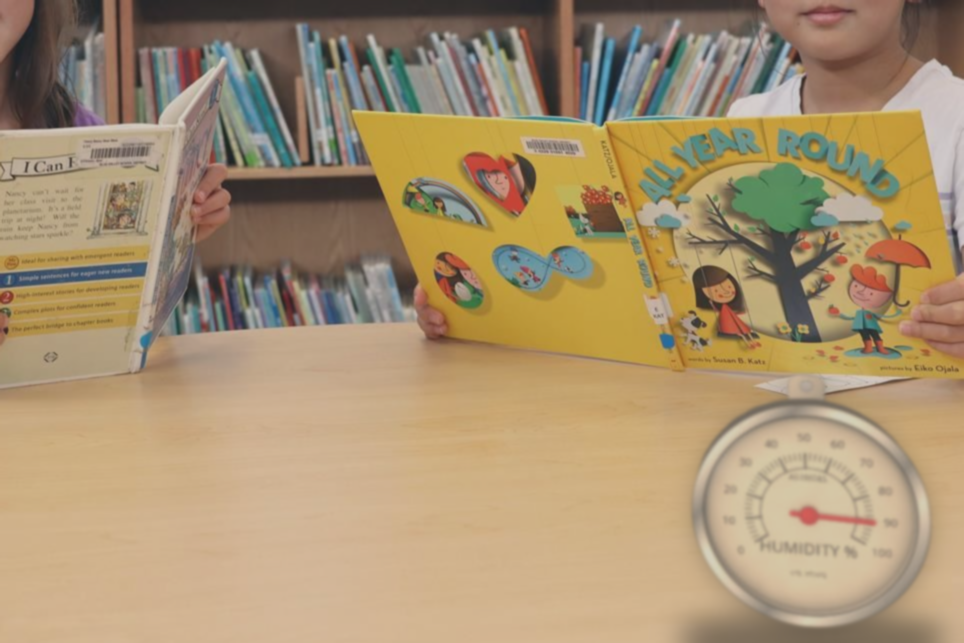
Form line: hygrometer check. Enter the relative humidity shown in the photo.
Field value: 90 %
